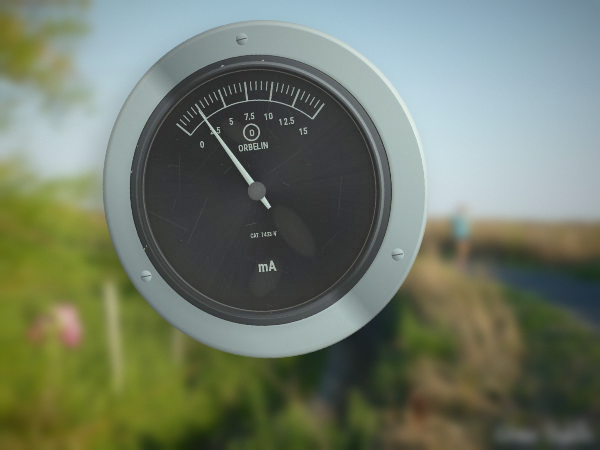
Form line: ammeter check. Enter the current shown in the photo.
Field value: 2.5 mA
